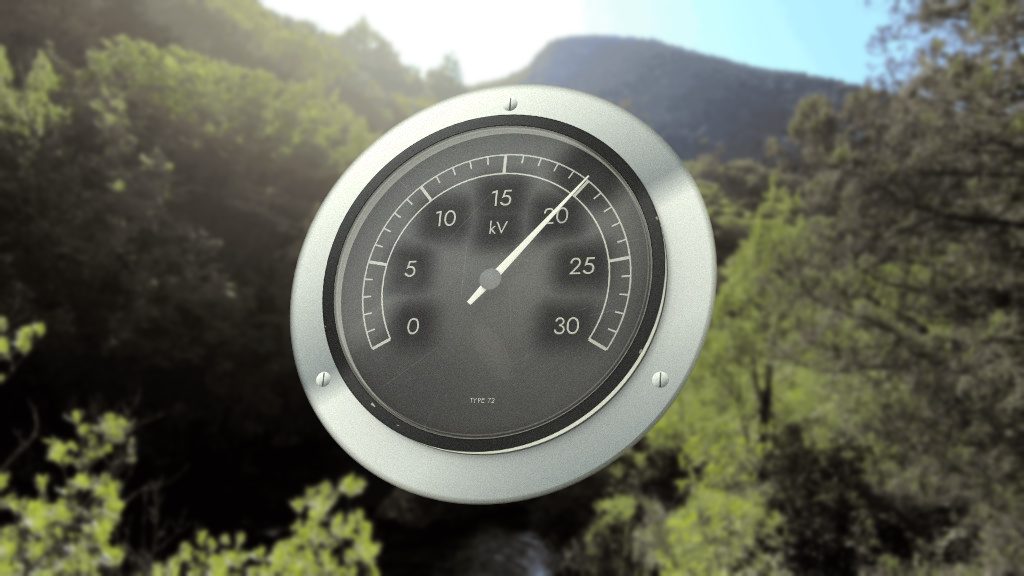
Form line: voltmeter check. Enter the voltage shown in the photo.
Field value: 20 kV
